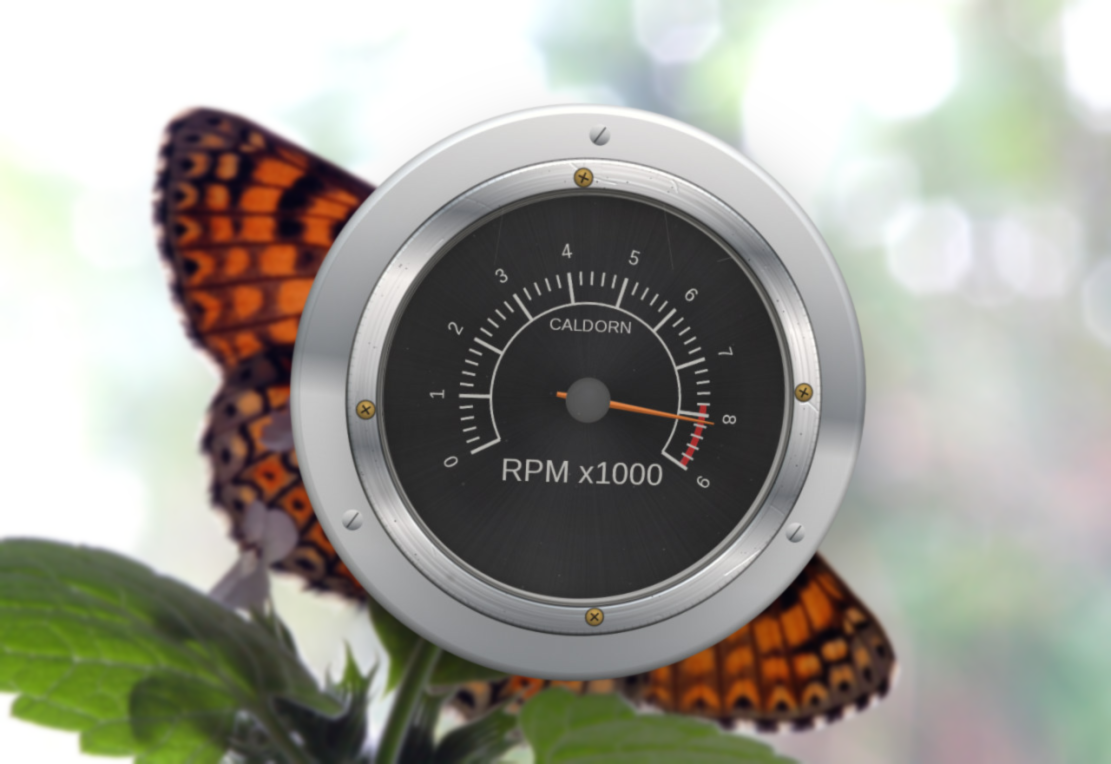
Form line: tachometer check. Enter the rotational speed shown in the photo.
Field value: 8100 rpm
